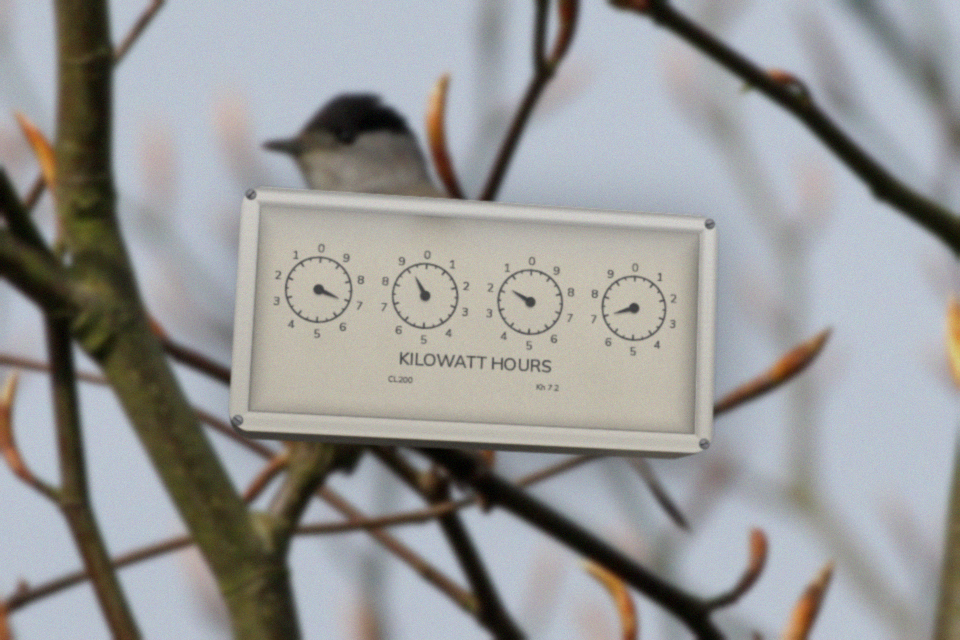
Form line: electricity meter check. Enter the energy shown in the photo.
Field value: 6917 kWh
